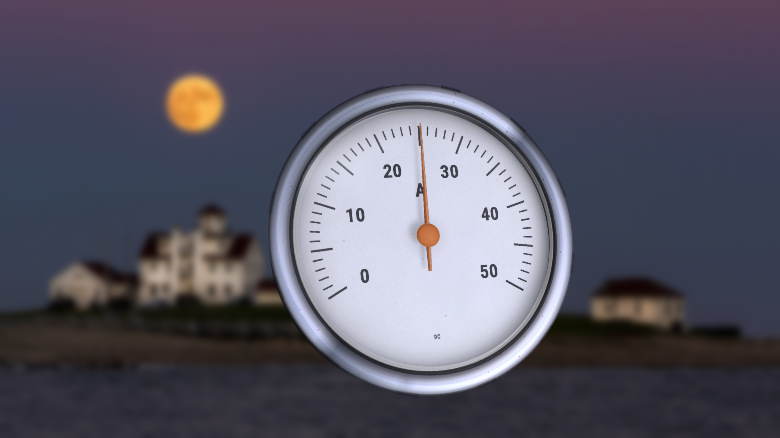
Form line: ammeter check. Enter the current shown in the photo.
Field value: 25 A
